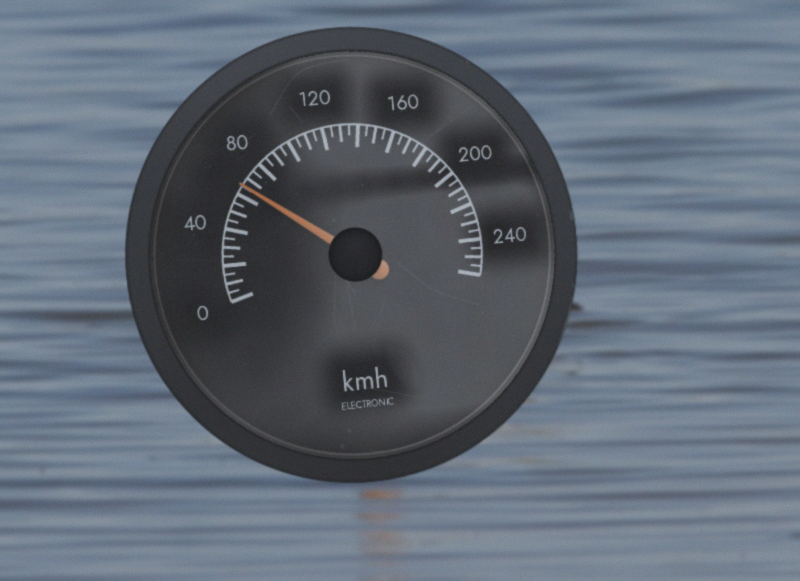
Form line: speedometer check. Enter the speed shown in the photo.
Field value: 65 km/h
